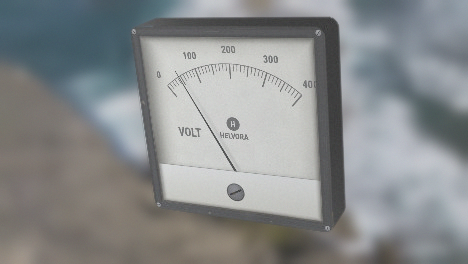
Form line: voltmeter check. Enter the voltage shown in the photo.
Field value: 50 V
